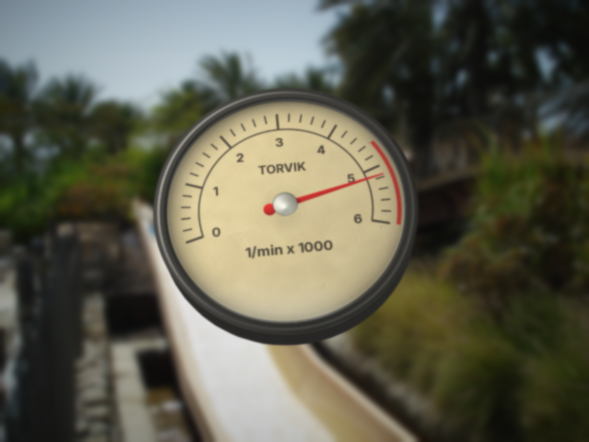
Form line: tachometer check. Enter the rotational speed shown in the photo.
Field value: 5200 rpm
